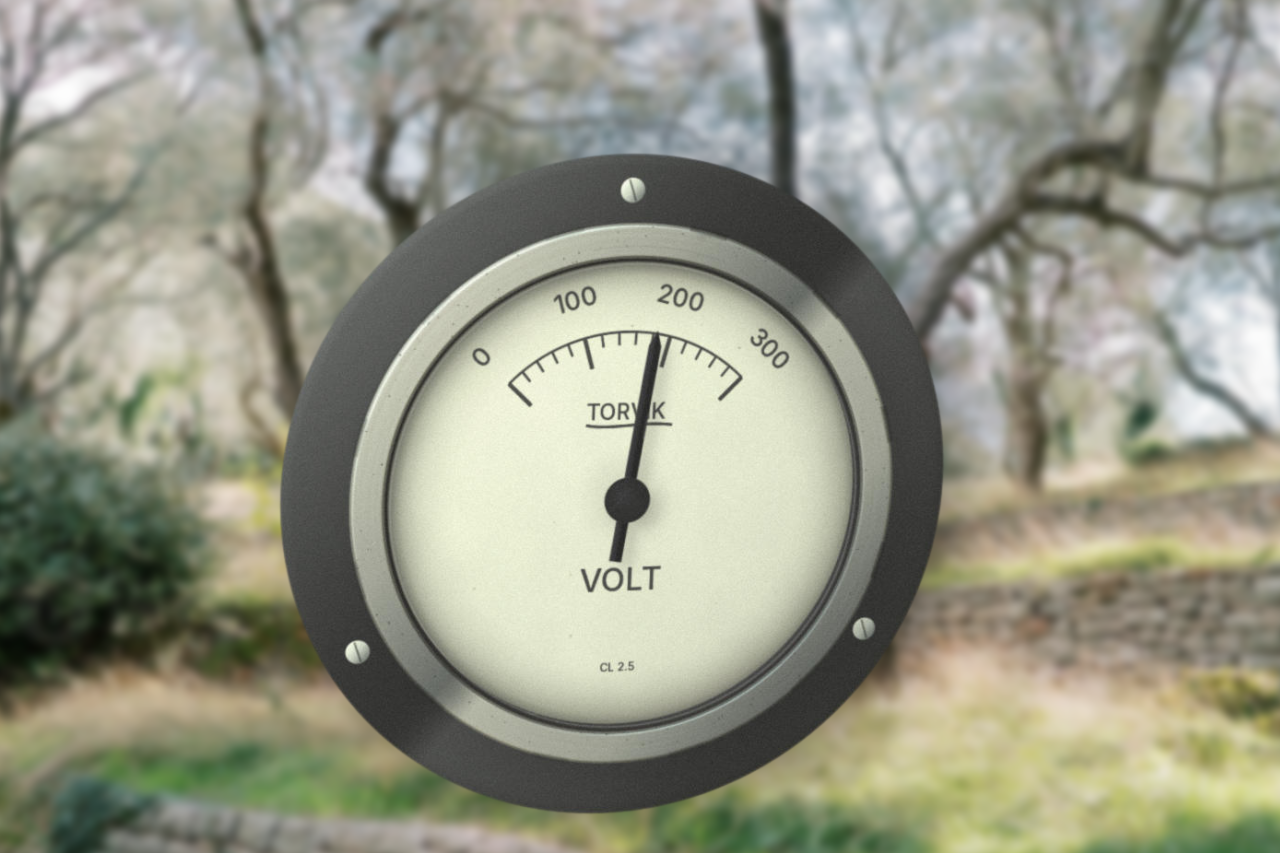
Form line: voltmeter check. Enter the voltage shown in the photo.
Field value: 180 V
